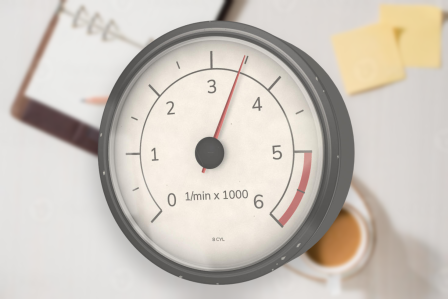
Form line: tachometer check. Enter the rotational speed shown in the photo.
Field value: 3500 rpm
